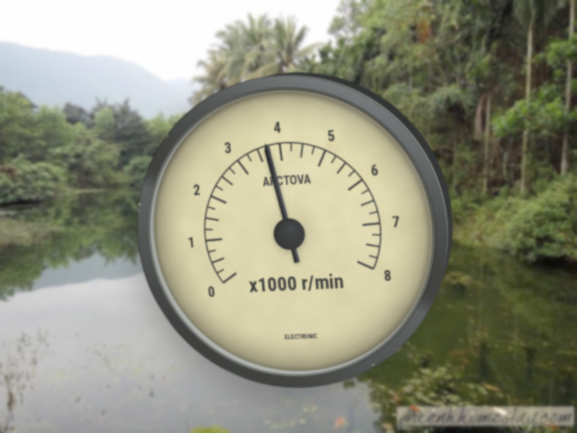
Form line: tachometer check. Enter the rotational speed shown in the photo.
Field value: 3750 rpm
